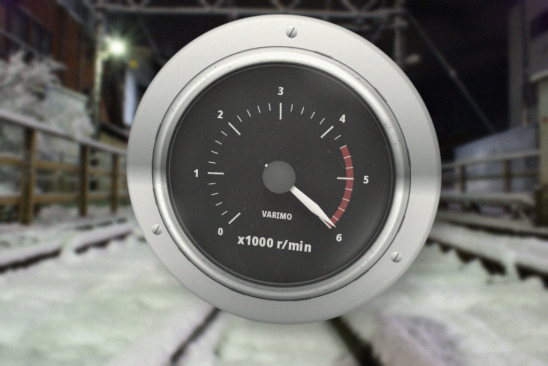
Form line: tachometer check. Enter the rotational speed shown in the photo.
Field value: 5900 rpm
